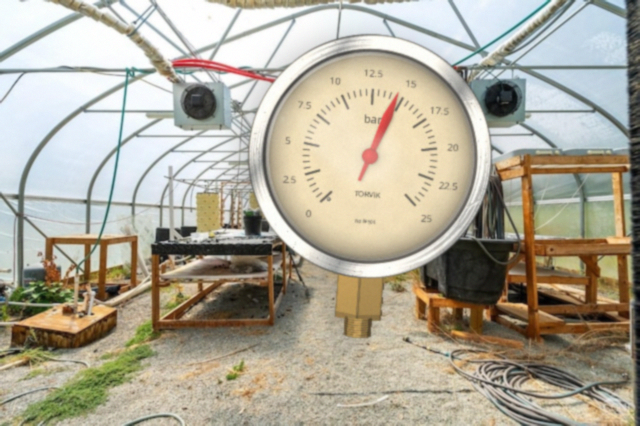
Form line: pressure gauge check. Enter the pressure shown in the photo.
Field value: 14.5 bar
